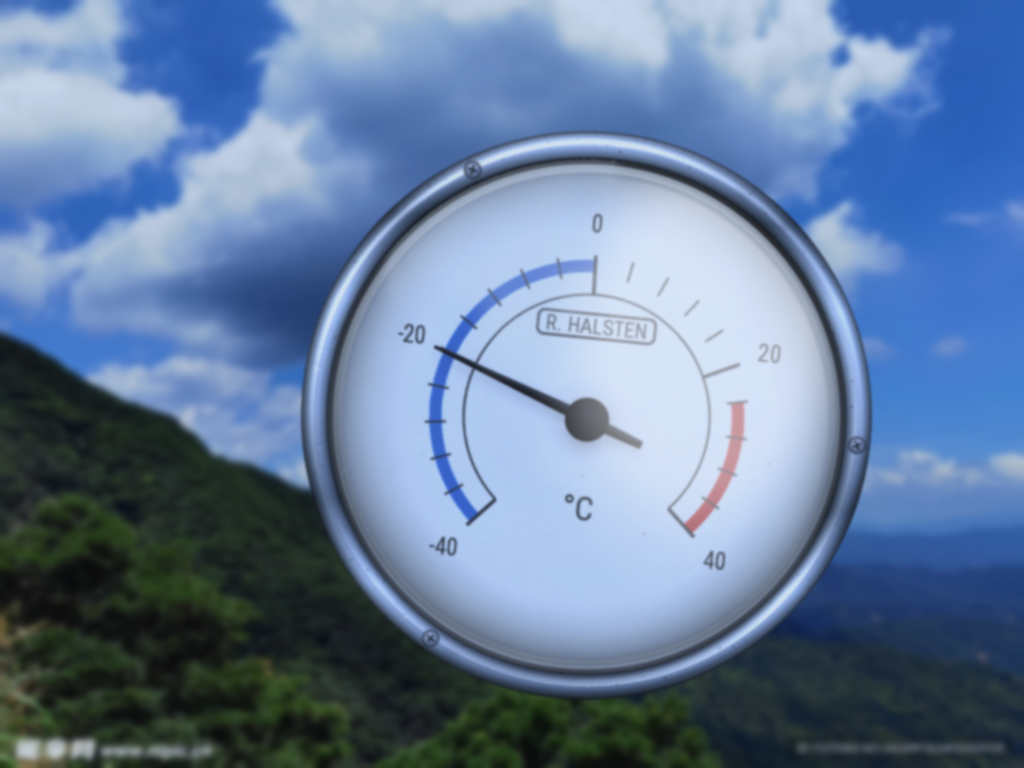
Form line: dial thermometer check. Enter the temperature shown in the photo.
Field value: -20 °C
